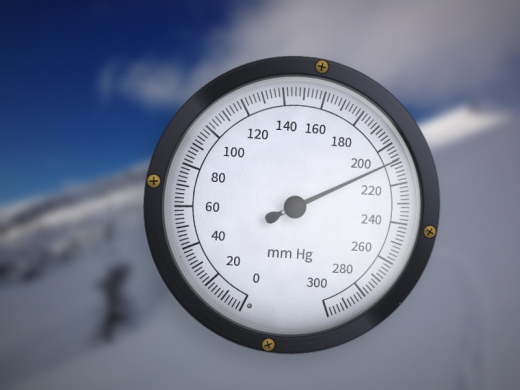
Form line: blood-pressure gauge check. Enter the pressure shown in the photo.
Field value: 208 mmHg
